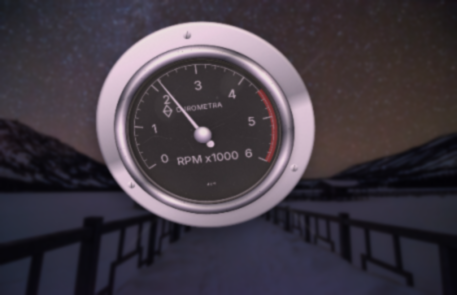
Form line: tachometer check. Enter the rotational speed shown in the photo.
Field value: 2200 rpm
